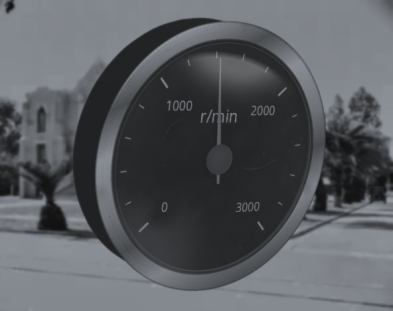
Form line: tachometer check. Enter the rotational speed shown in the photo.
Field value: 1400 rpm
